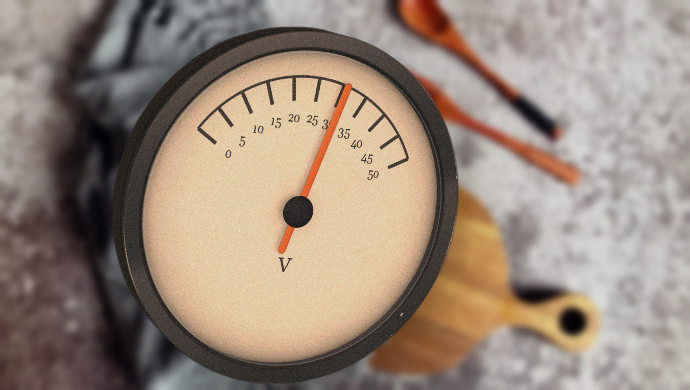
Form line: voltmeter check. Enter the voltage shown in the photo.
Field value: 30 V
